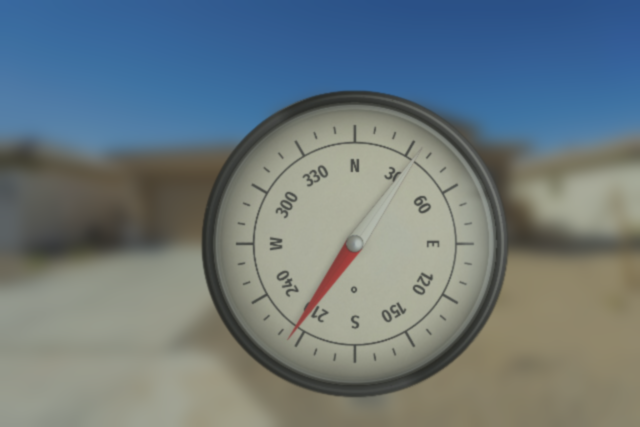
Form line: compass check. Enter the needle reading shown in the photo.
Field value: 215 °
